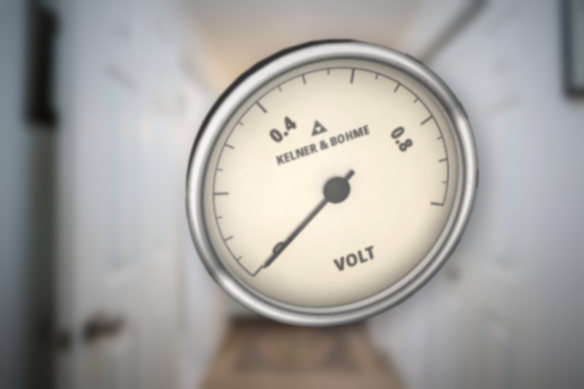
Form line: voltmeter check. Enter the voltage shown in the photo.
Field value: 0 V
